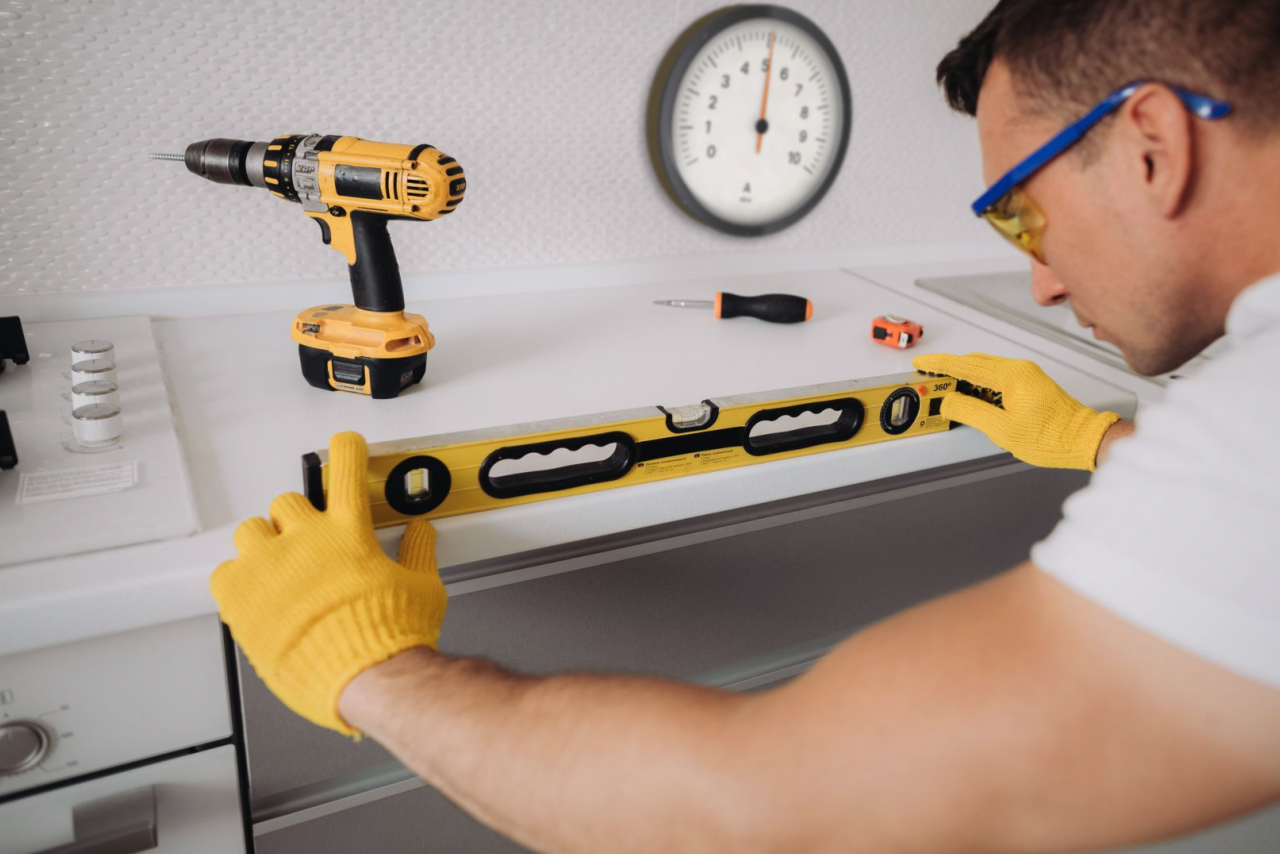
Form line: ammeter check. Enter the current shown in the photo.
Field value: 5 A
